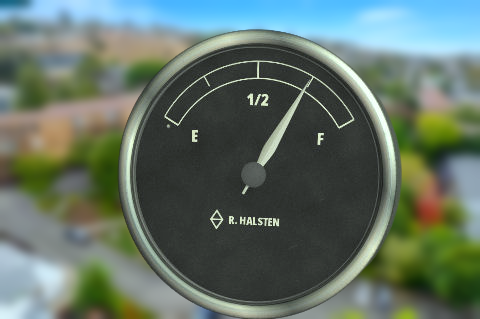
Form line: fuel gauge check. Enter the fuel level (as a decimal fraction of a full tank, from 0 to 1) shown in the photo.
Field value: 0.75
